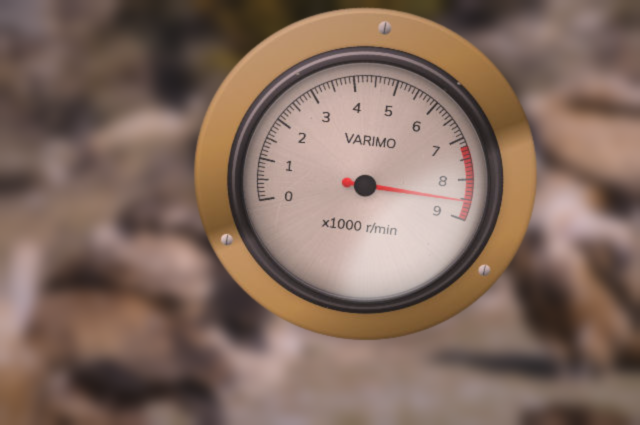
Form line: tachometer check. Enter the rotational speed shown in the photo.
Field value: 8500 rpm
